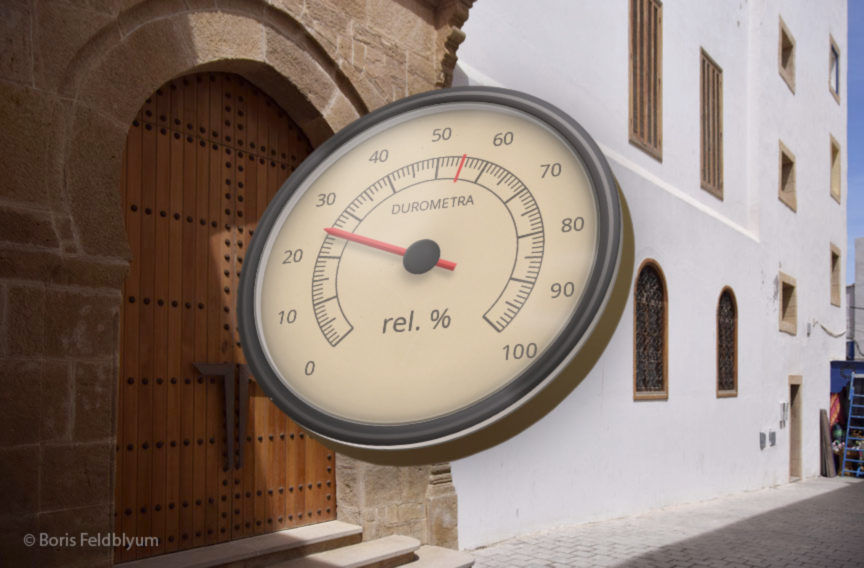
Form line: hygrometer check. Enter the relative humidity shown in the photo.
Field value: 25 %
